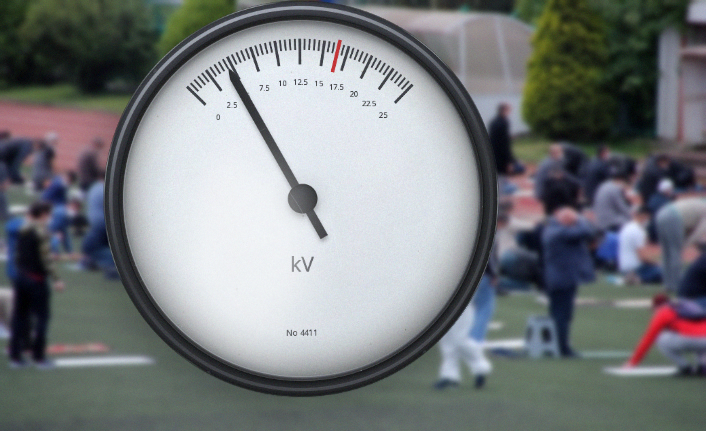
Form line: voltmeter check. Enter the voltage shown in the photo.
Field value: 4.5 kV
